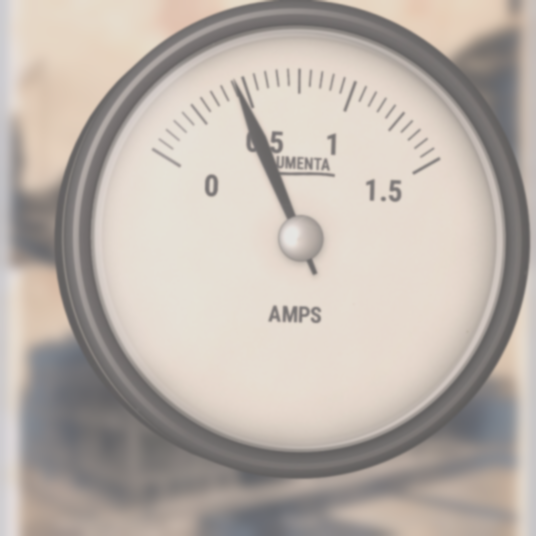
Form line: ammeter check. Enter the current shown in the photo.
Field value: 0.45 A
